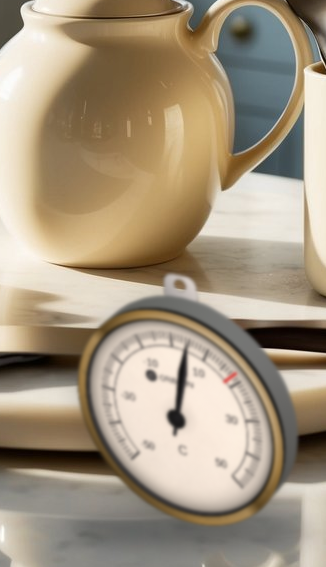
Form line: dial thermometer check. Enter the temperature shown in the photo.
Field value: 5 °C
